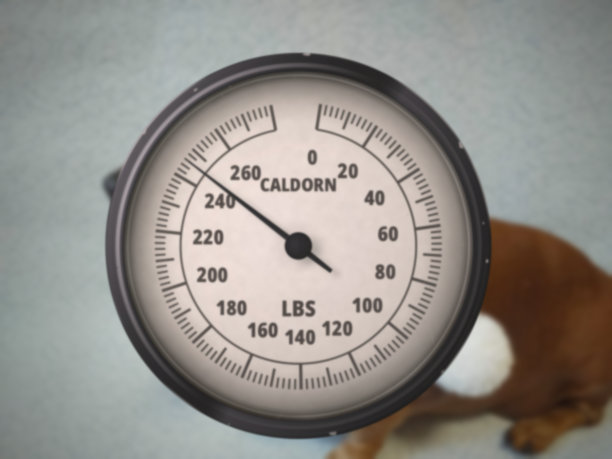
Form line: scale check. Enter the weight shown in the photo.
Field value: 246 lb
